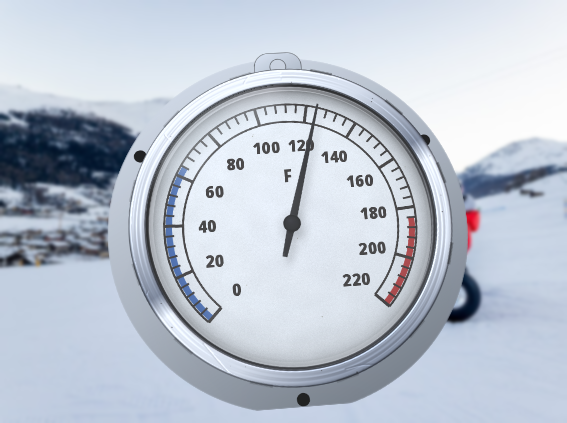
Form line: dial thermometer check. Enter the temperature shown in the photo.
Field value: 124 °F
